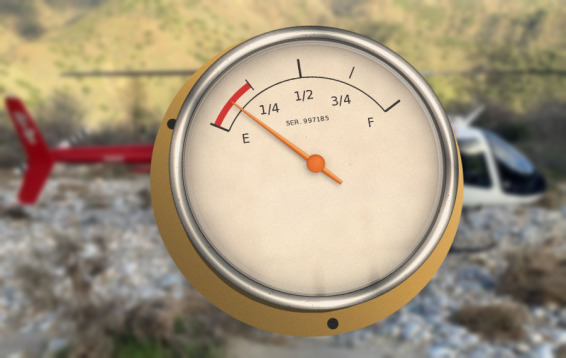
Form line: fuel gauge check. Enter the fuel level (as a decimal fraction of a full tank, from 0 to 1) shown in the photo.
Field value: 0.125
